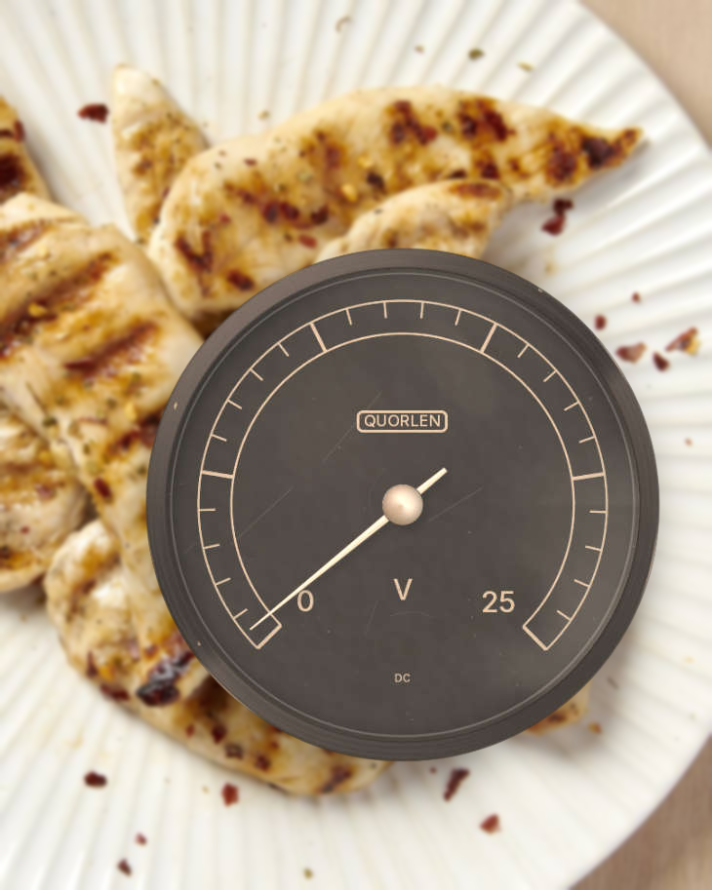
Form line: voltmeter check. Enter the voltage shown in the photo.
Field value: 0.5 V
